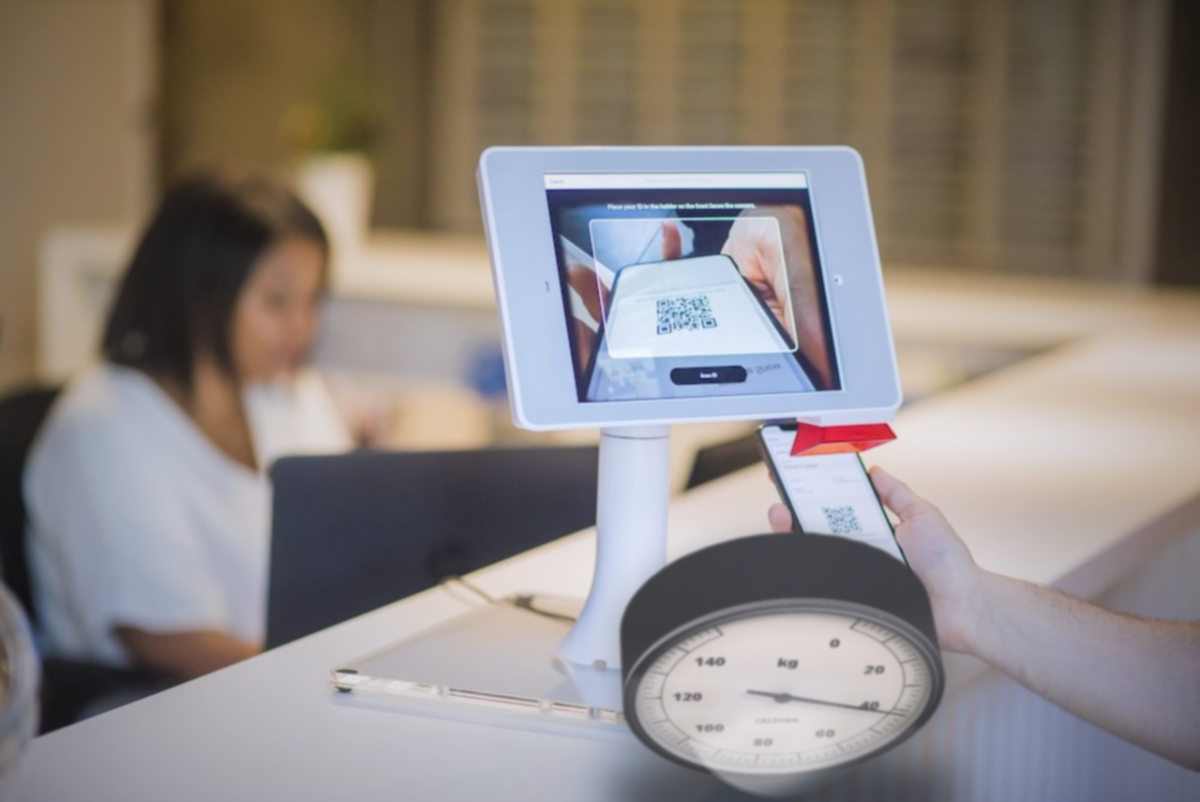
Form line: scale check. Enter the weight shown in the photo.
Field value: 40 kg
